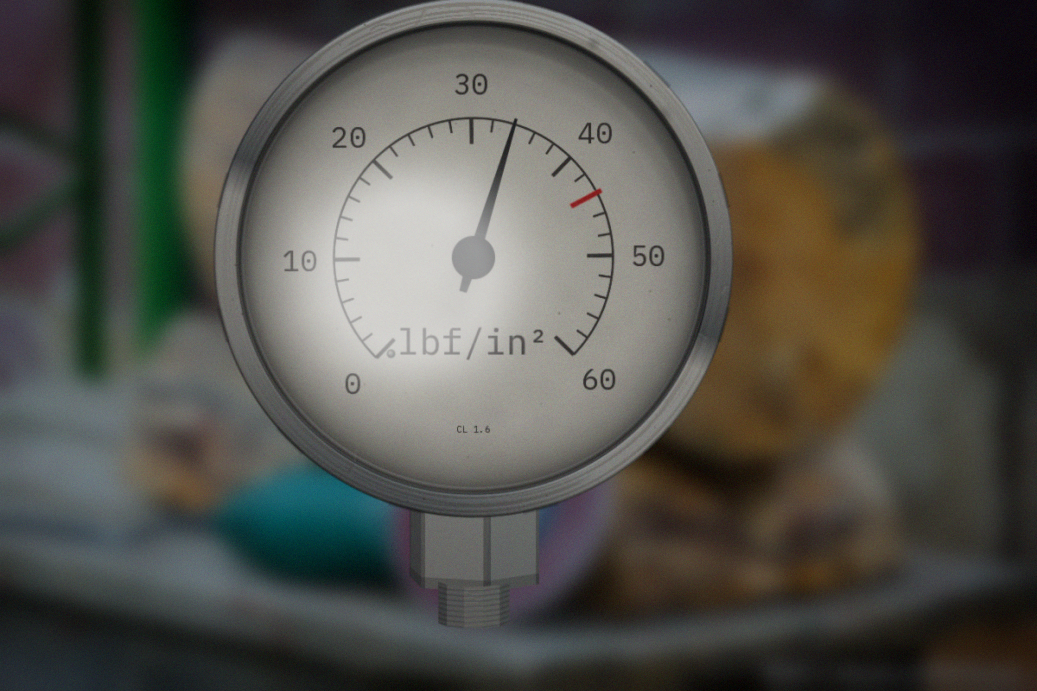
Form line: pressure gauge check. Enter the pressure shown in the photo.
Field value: 34 psi
